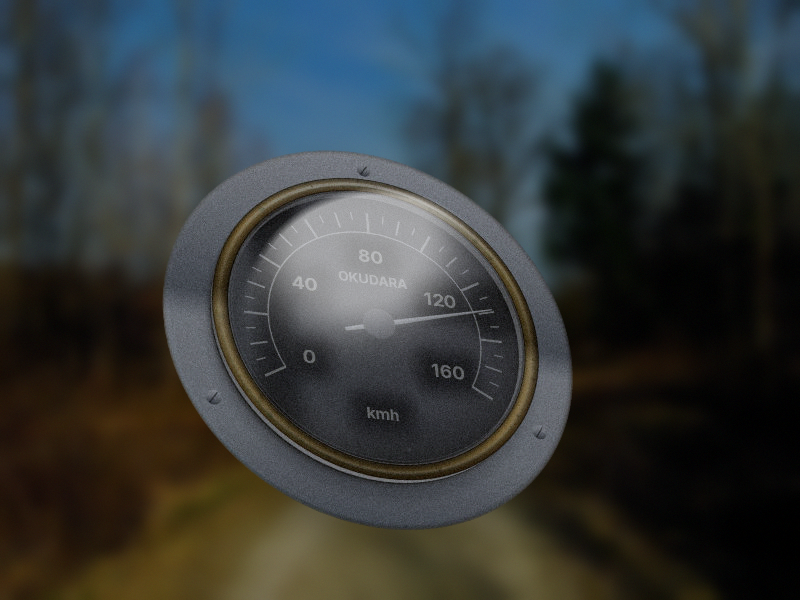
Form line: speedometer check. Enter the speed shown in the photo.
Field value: 130 km/h
